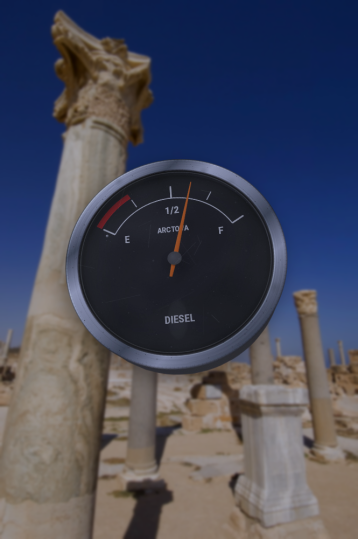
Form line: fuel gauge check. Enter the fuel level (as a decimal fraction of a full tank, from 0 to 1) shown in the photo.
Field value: 0.625
